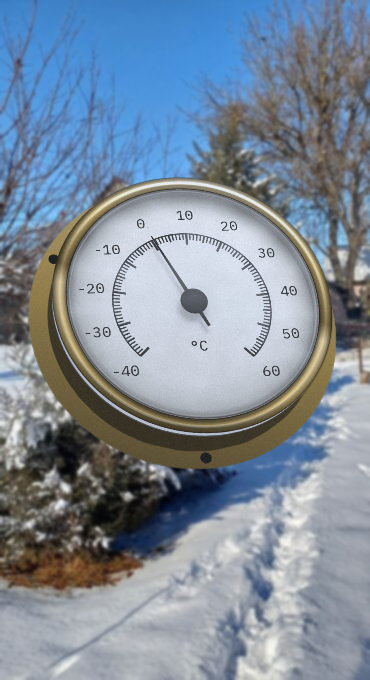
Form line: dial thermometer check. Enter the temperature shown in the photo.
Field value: 0 °C
